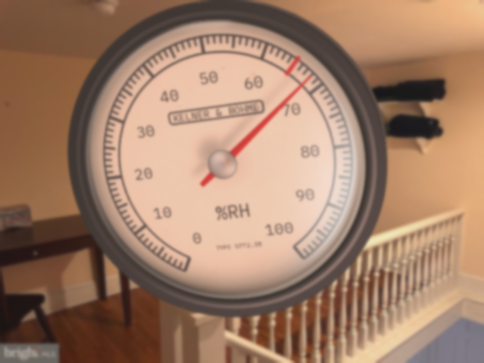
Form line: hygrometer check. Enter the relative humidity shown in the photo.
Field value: 68 %
